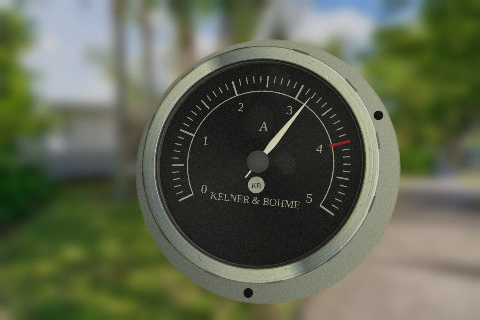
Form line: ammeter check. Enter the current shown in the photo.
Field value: 3.2 A
